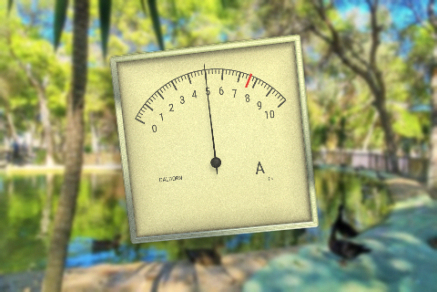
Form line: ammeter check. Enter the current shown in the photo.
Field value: 5 A
